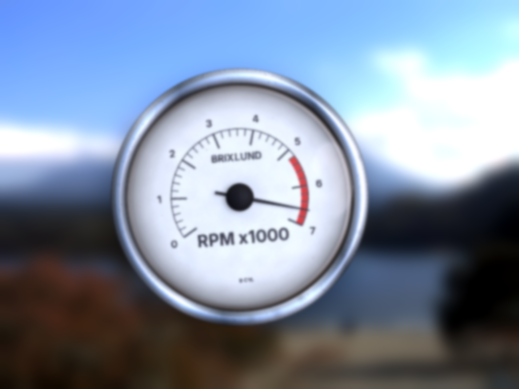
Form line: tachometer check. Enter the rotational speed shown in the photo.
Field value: 6600 rpm
